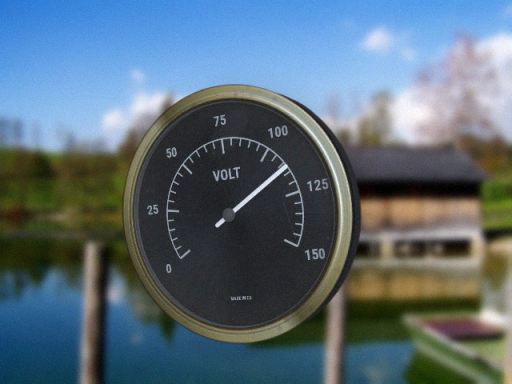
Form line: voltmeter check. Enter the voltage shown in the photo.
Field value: 112.5 V
